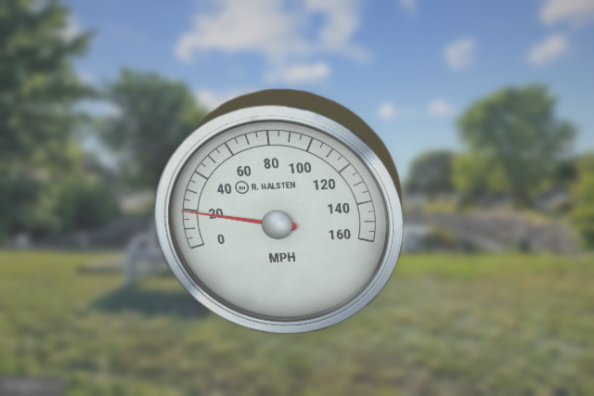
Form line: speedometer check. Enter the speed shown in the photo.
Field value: 20 mph
